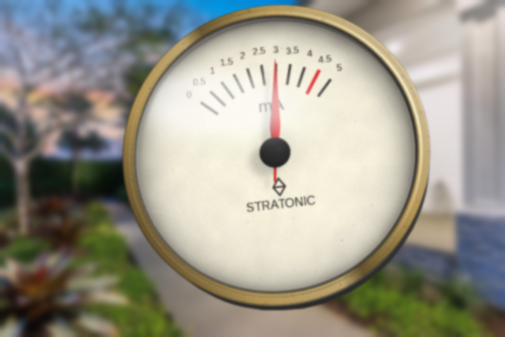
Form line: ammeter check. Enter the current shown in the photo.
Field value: 3 mA
